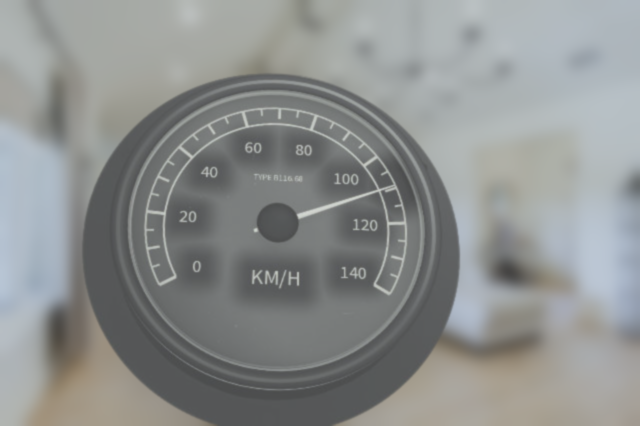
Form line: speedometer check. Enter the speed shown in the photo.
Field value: 110 km/h
